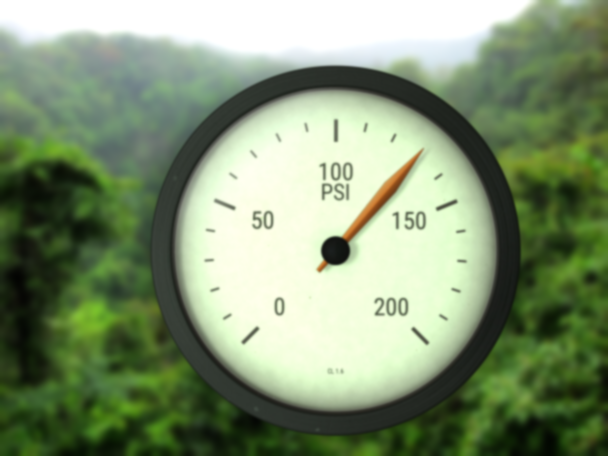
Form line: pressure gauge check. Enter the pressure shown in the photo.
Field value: 130 psi
